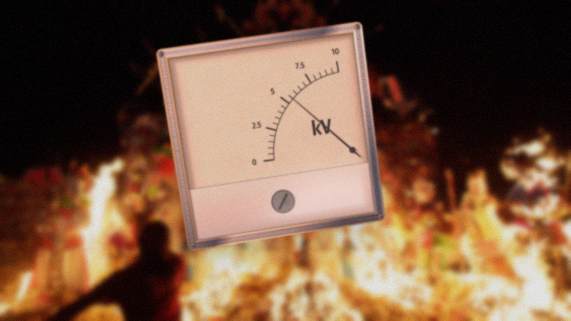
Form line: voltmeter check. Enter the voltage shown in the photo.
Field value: 5.5 kV
